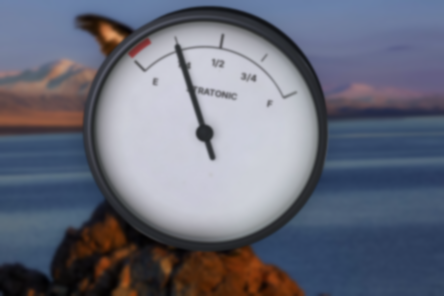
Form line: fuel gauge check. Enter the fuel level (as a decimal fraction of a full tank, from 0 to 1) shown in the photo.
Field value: 0.25
